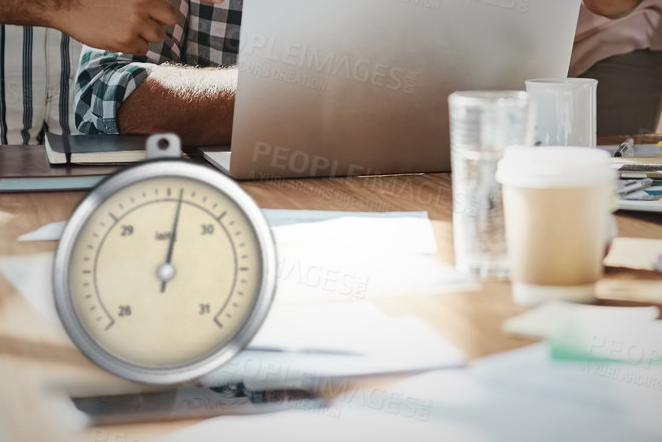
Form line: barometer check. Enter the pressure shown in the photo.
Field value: 29.6 inHg
